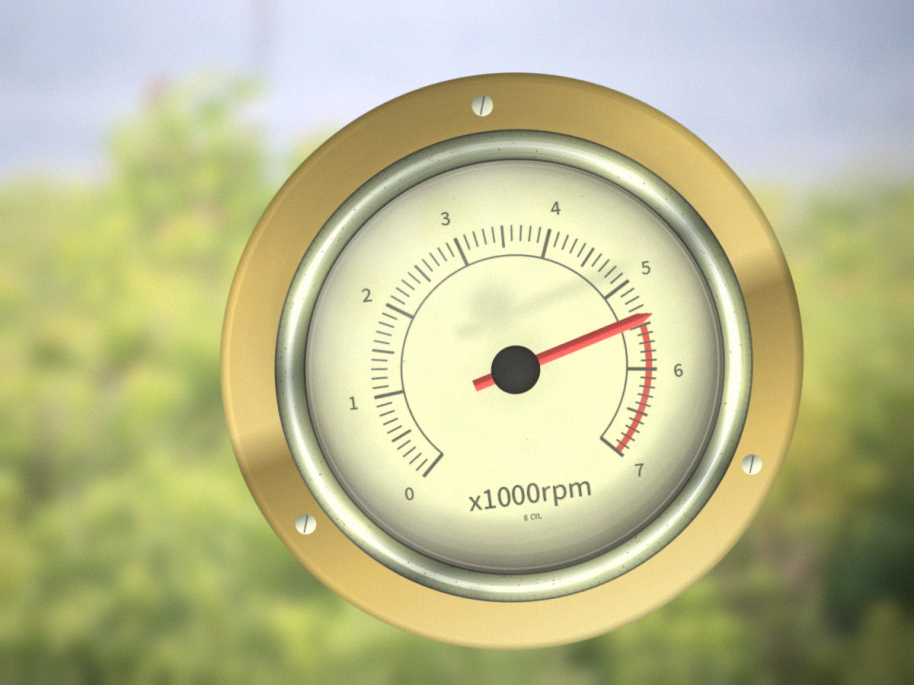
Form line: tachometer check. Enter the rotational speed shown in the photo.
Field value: 5400 rpm
